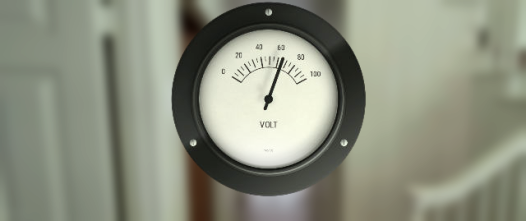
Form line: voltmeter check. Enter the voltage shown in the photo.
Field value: 65 V
